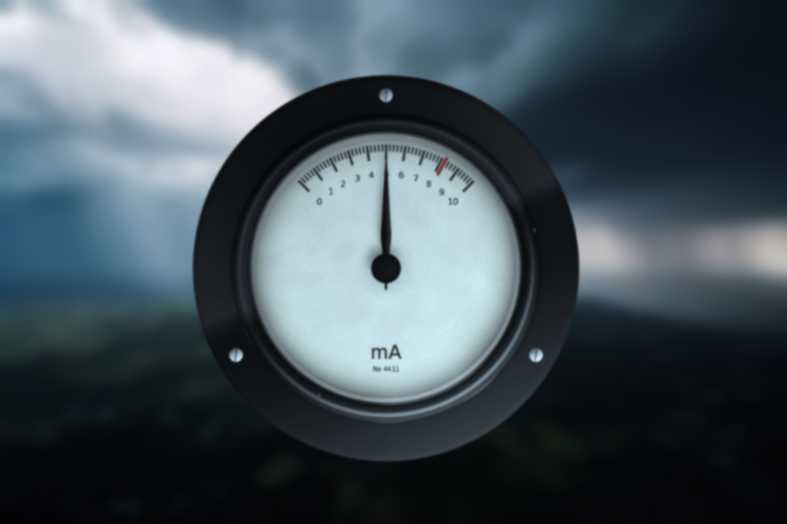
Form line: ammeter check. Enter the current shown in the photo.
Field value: 5 mA
